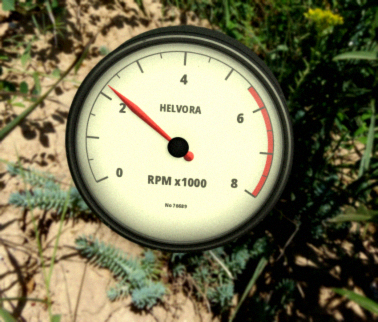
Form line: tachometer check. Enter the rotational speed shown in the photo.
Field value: 2250 rpm
